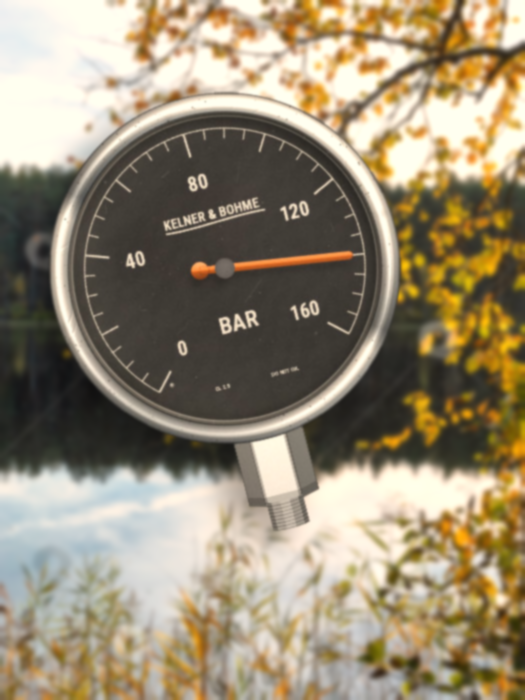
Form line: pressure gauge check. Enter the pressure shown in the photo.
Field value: 140 bar
